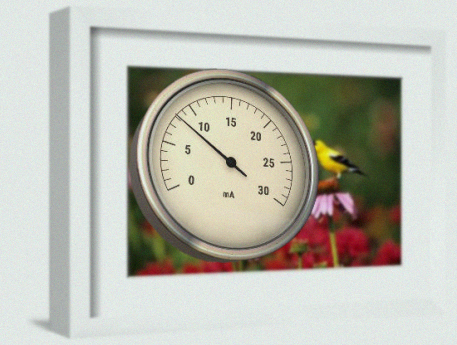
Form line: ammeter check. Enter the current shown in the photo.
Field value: 8 mA
